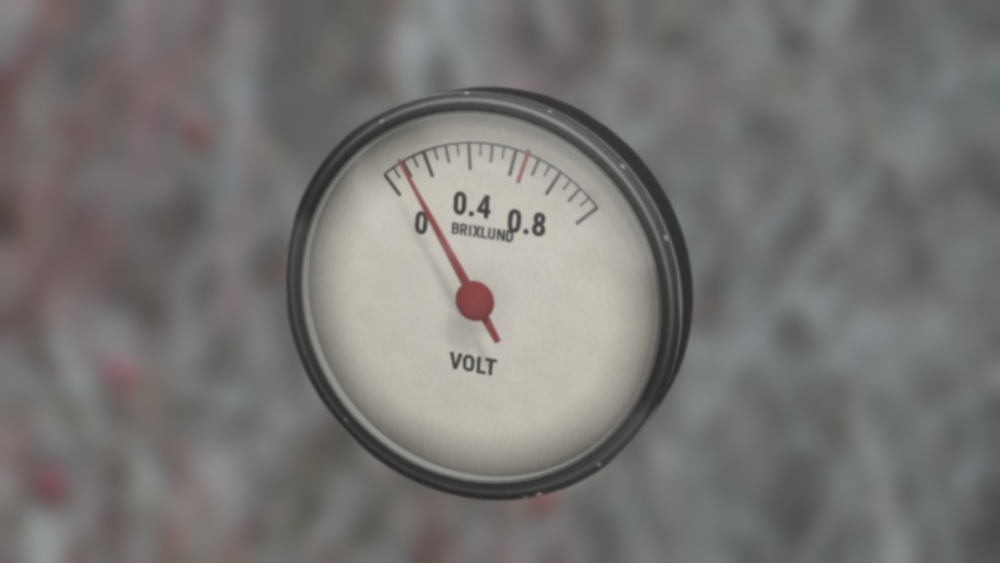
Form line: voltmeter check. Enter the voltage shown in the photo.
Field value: 0.1 V
